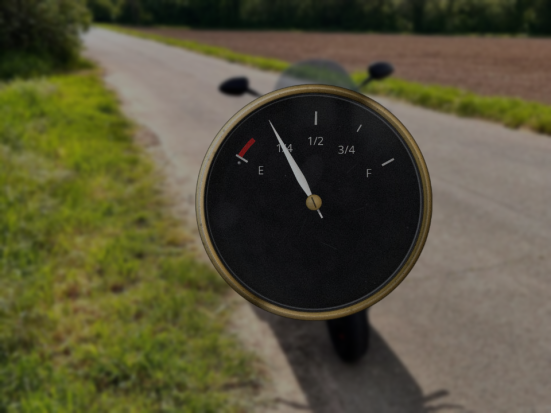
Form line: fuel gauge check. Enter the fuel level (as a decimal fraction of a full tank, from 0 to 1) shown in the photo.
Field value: 0.25
